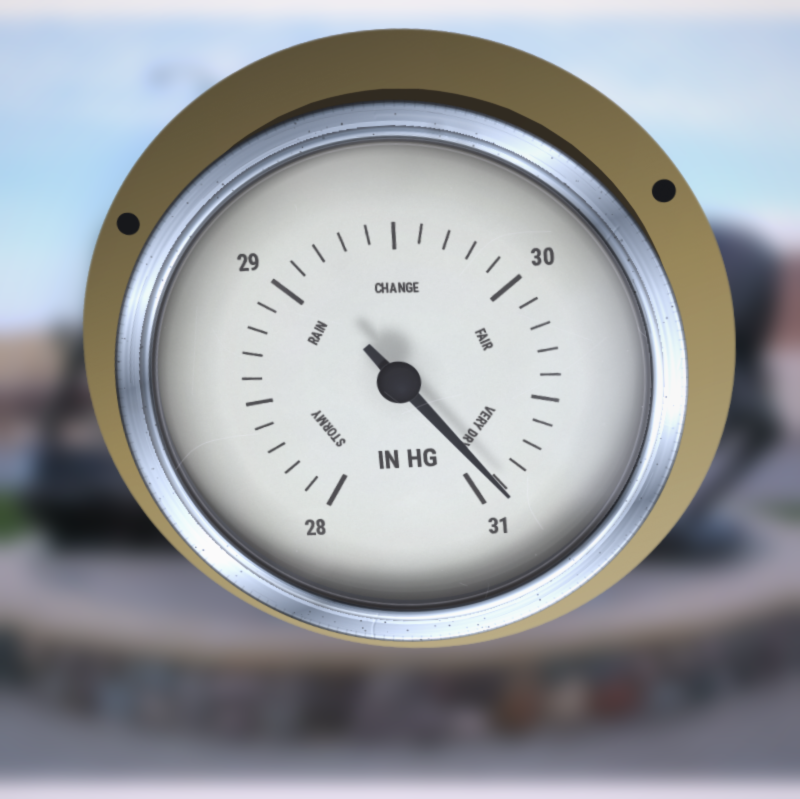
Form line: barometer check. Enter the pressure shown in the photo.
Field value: 30.9 inHg
